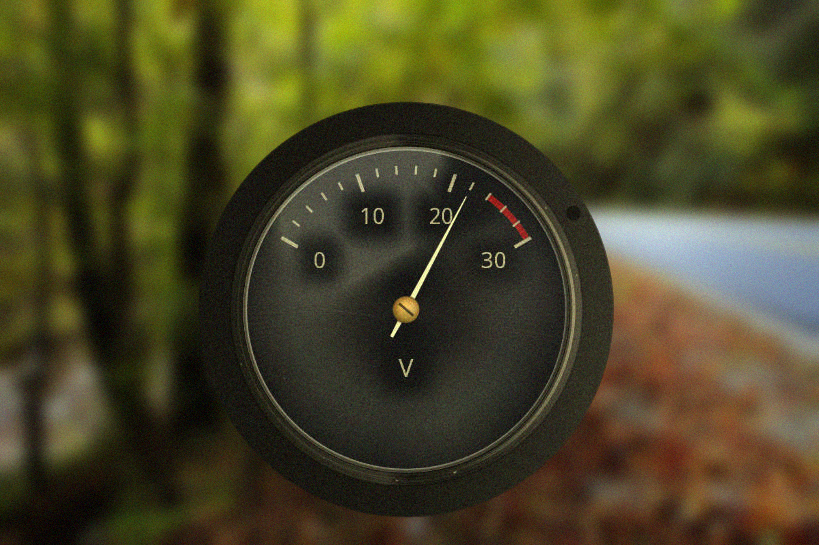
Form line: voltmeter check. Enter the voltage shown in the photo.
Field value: 22 V
